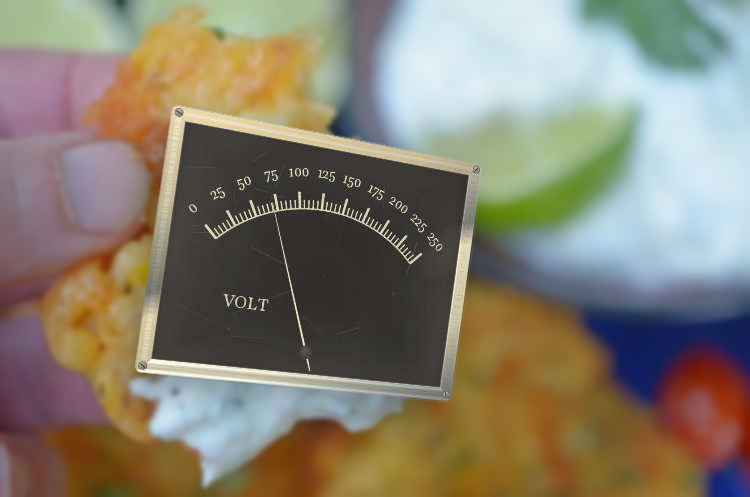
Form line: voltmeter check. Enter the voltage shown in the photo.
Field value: 70 V
